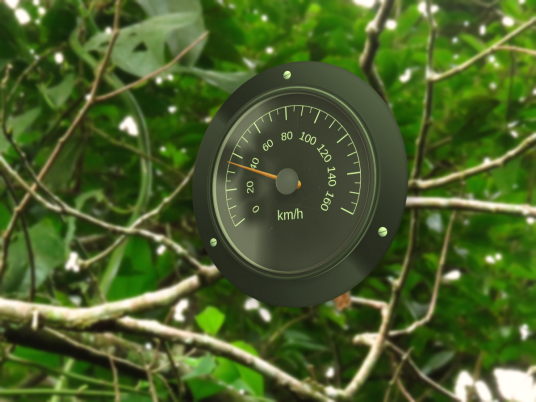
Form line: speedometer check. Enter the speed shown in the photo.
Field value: 35 km/h
